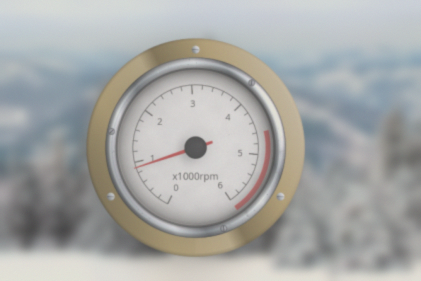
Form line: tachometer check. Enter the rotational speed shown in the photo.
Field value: 900 rpm
